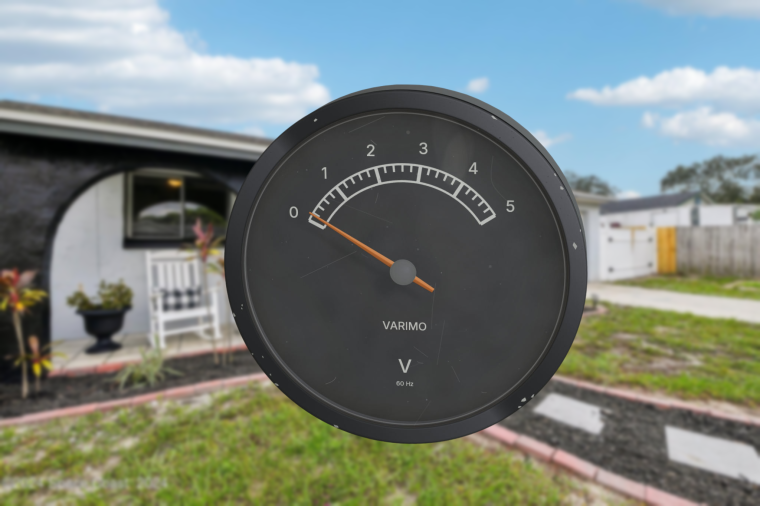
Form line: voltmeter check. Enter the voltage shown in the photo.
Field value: 0.2 V
